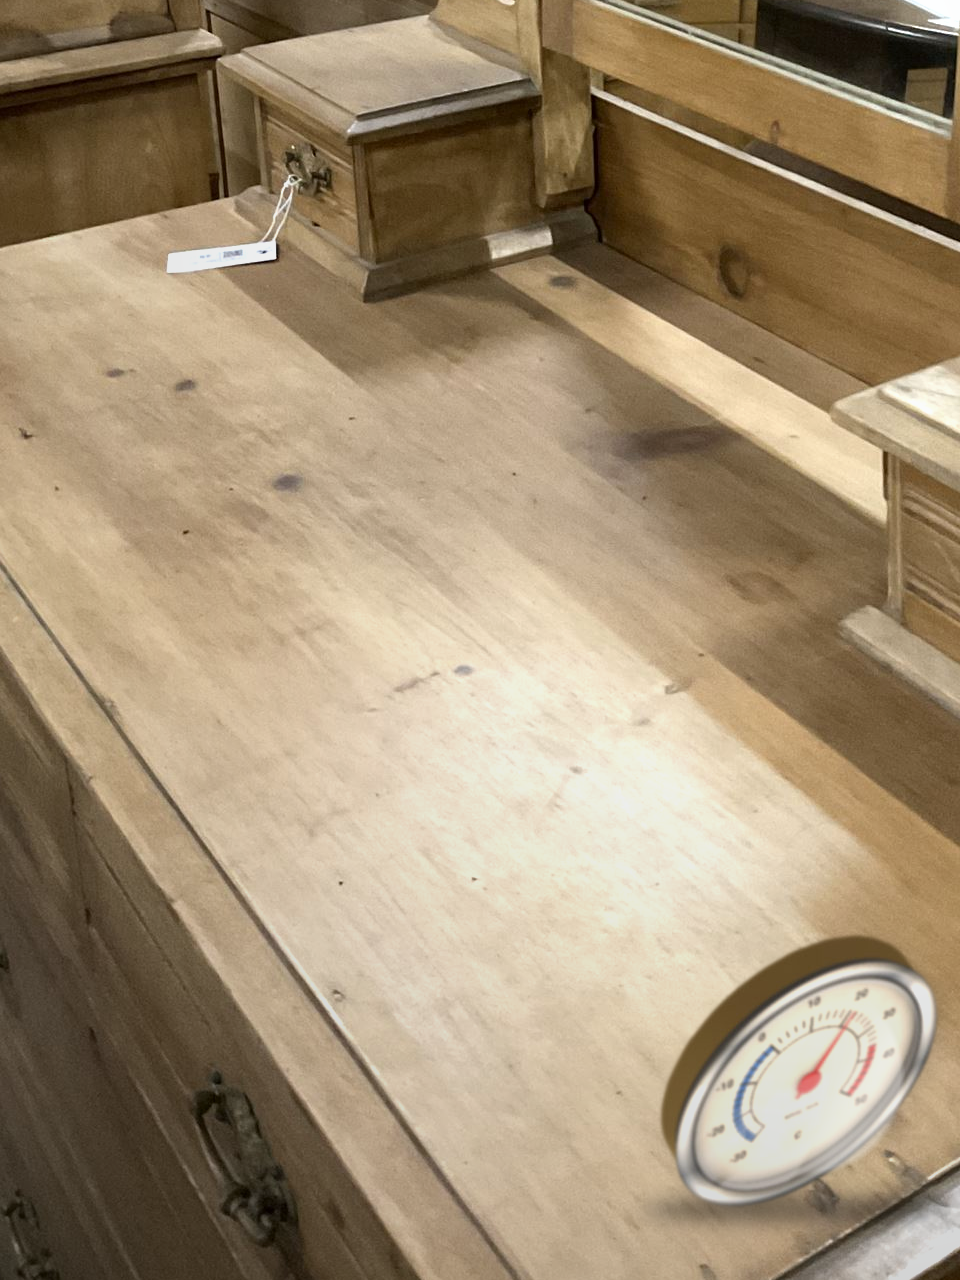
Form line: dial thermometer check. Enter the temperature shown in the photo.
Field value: 20 °C
